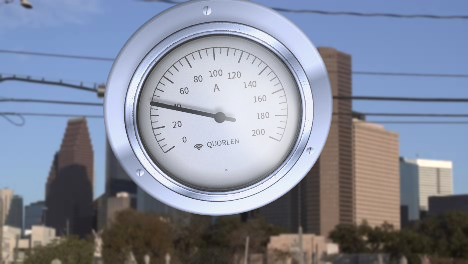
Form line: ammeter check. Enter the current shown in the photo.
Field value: 40 A
